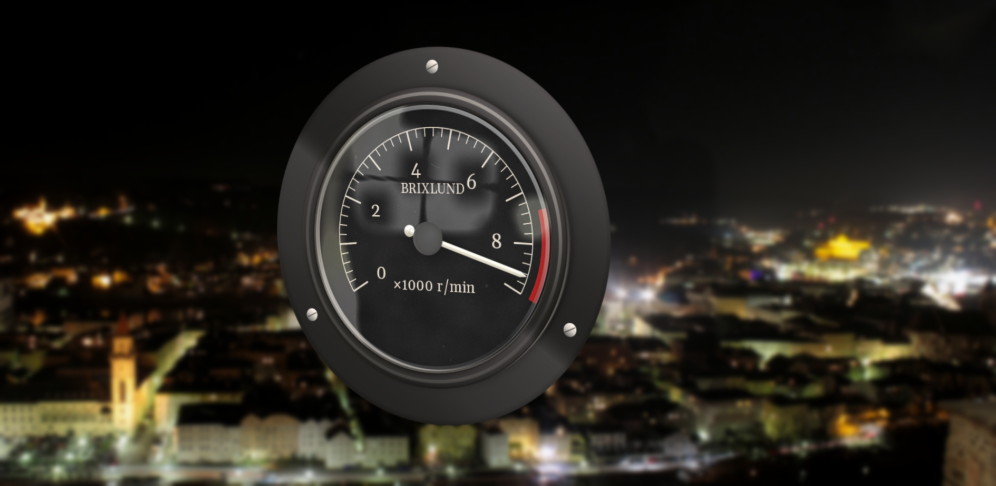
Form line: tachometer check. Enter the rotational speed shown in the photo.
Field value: 8600 rpm
